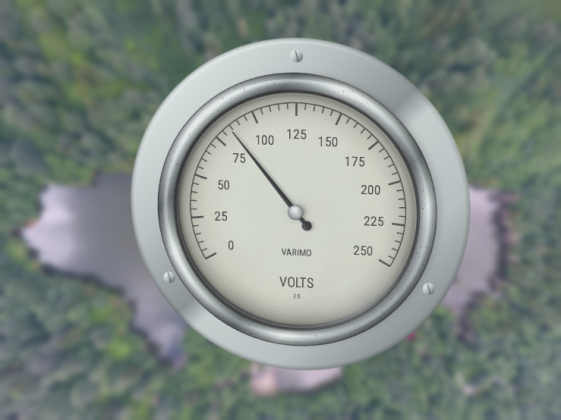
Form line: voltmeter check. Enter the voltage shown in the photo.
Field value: 85 V
